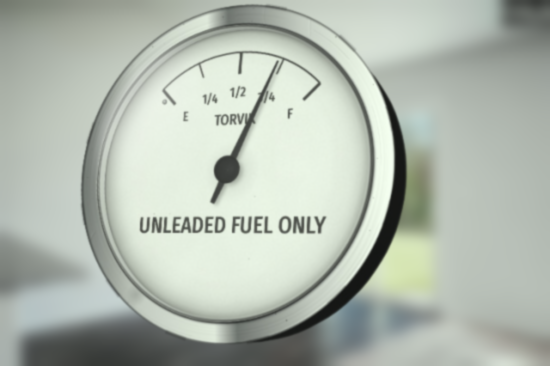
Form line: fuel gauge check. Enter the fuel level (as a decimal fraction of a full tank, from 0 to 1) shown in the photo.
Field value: 0.75
